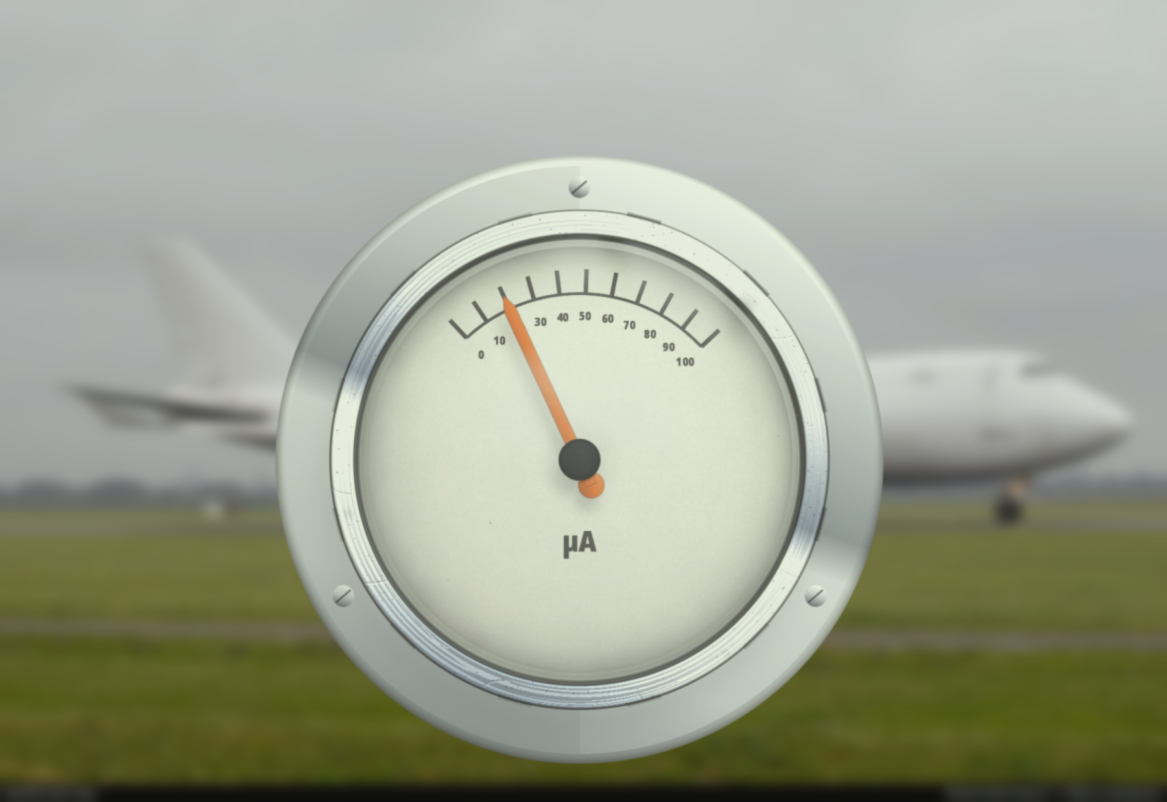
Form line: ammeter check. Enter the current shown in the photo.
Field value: 20 µA
